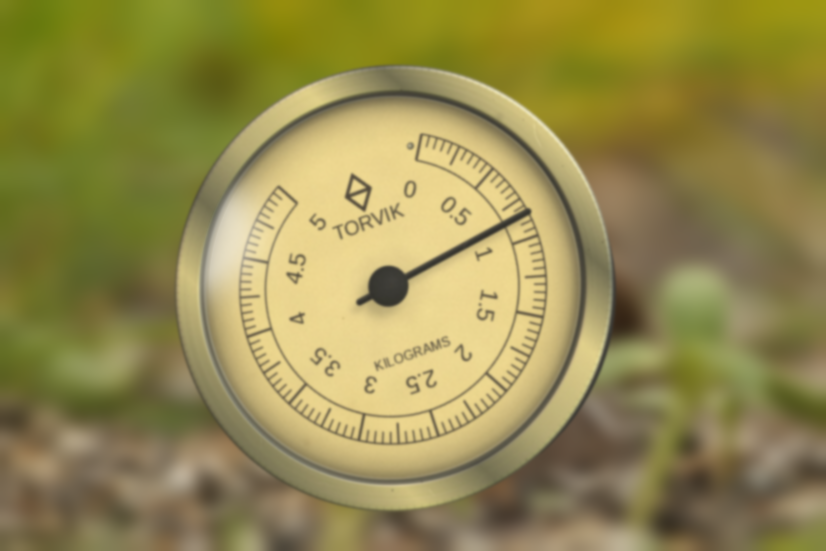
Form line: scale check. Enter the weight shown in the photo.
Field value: 0.85 kg
